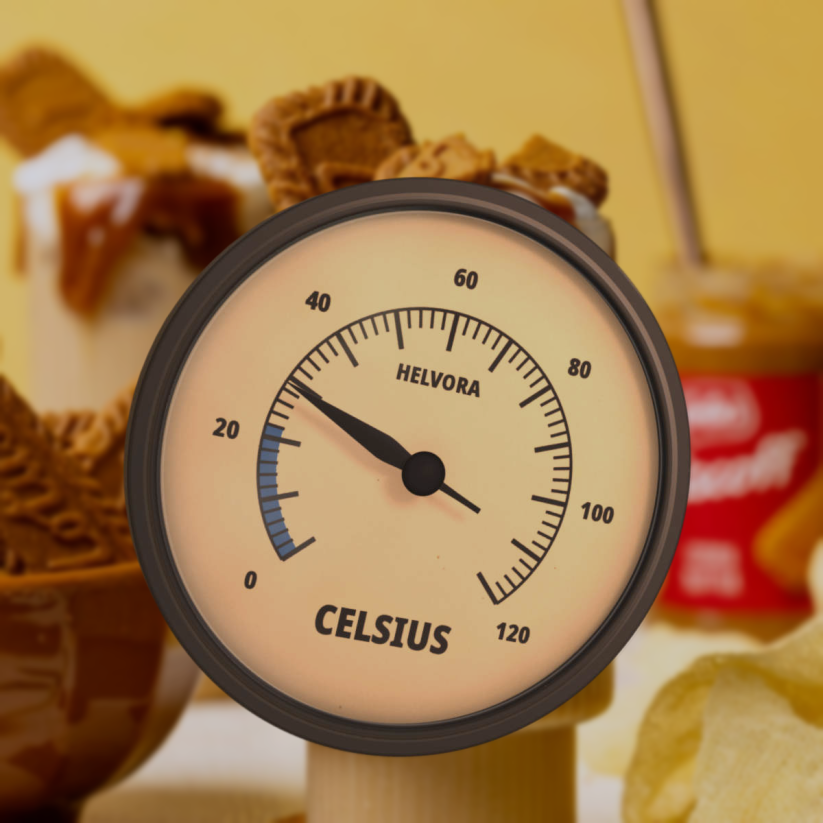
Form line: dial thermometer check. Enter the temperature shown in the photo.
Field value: 29 °C
